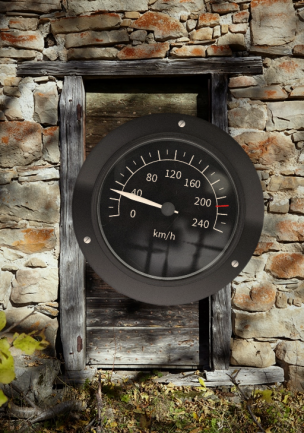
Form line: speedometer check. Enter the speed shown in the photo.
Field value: 30 km/h
